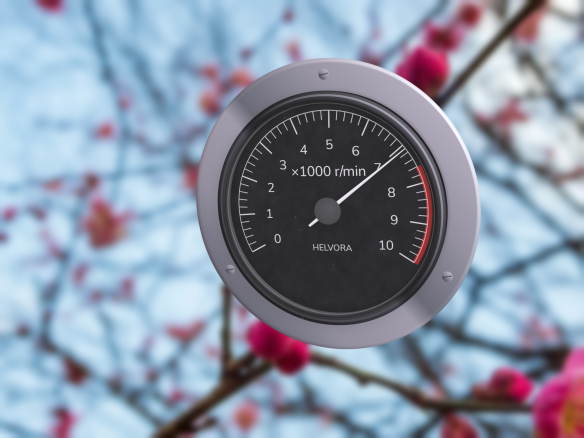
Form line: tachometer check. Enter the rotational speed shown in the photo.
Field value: 7100 rpm
